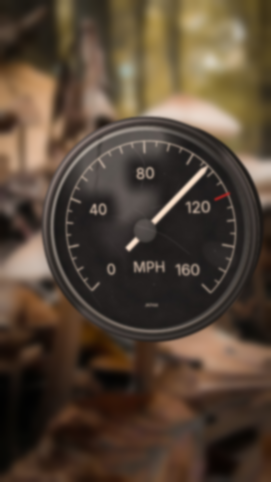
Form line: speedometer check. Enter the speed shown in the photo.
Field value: 107.5 mph
